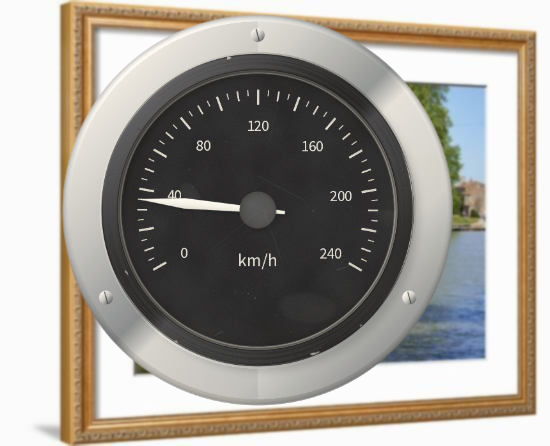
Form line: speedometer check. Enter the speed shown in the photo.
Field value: 35 km/h
